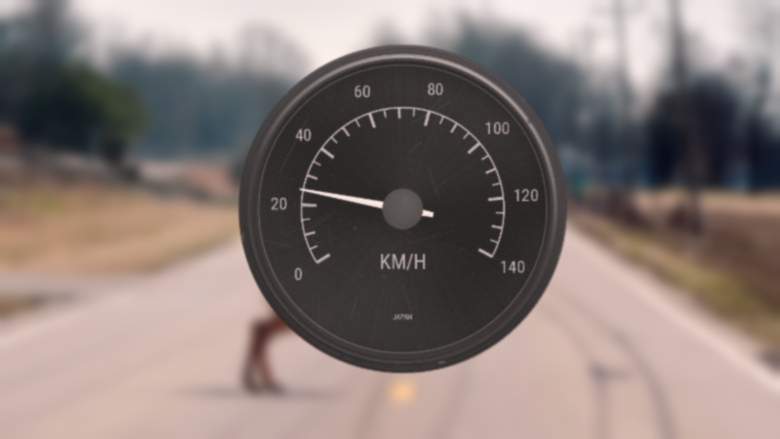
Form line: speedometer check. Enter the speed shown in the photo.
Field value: 25 km/h
